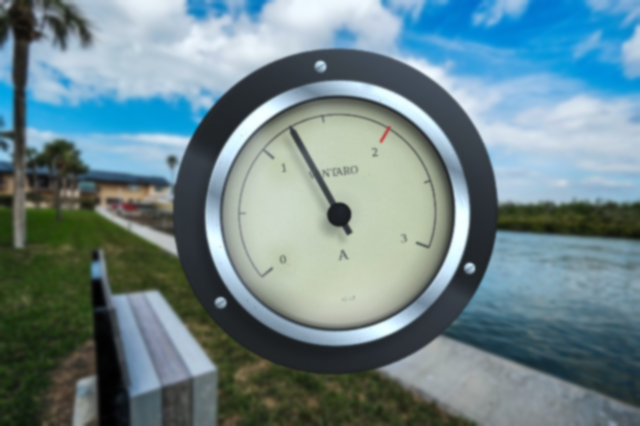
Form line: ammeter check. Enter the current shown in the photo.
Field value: 1.25 A
